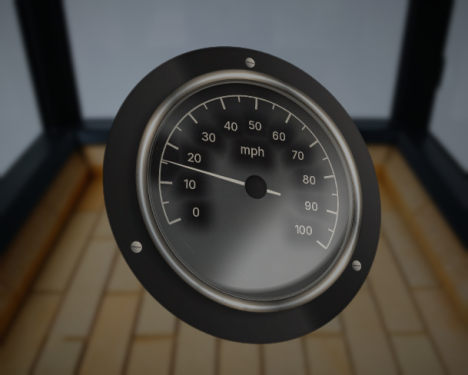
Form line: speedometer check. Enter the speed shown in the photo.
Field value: 15 mph
